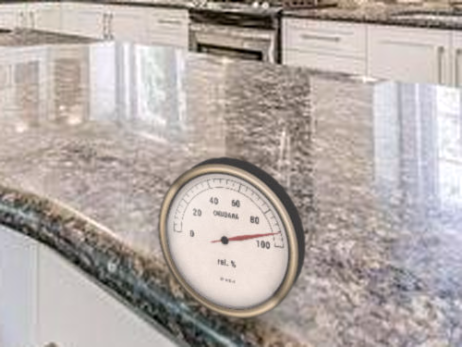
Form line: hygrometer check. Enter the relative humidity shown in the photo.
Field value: 92 %
